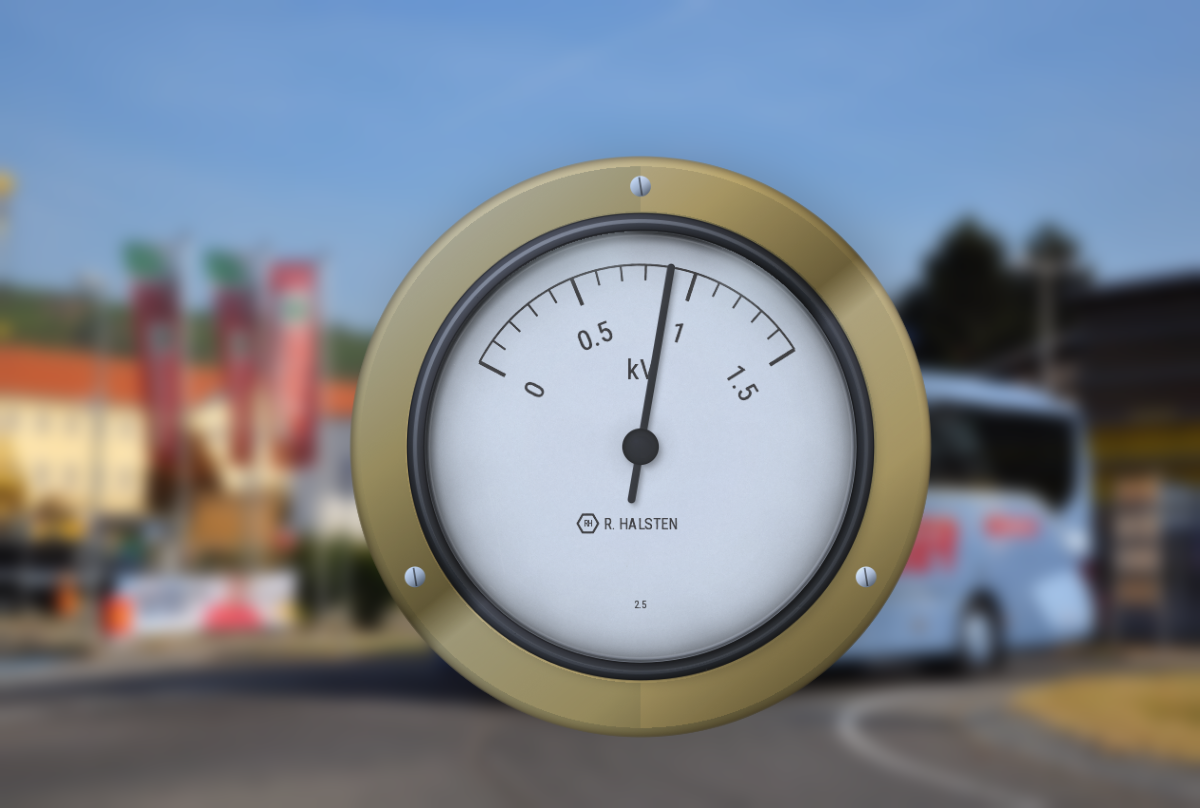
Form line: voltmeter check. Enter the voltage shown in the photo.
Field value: 0.9 kV
